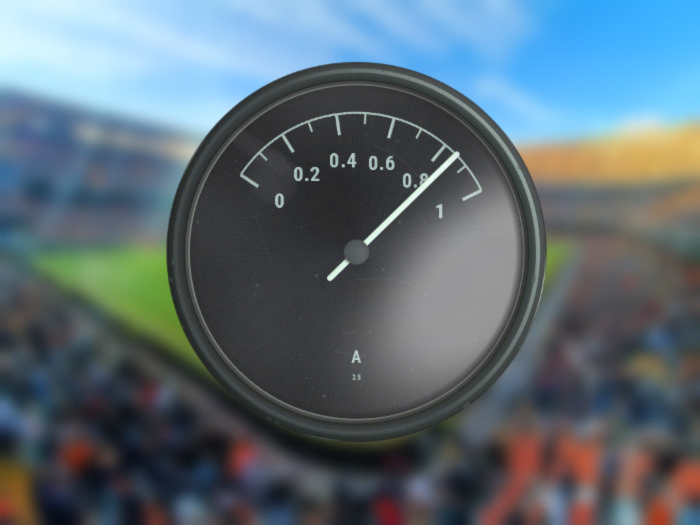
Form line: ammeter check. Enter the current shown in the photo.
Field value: 0.85 A
